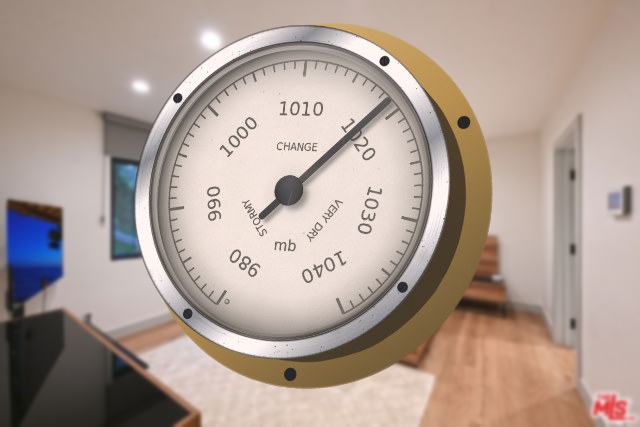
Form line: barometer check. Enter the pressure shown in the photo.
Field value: 1019 mbar
